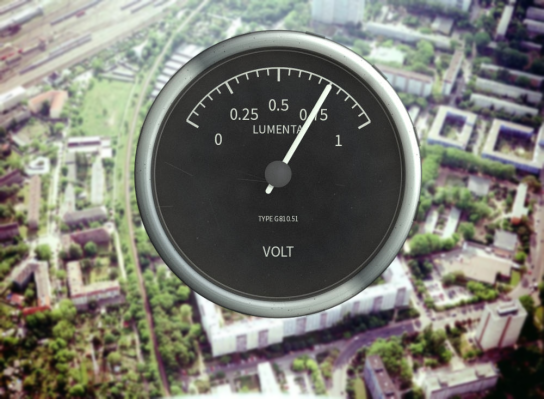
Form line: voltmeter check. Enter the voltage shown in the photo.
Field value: 0.75 V
